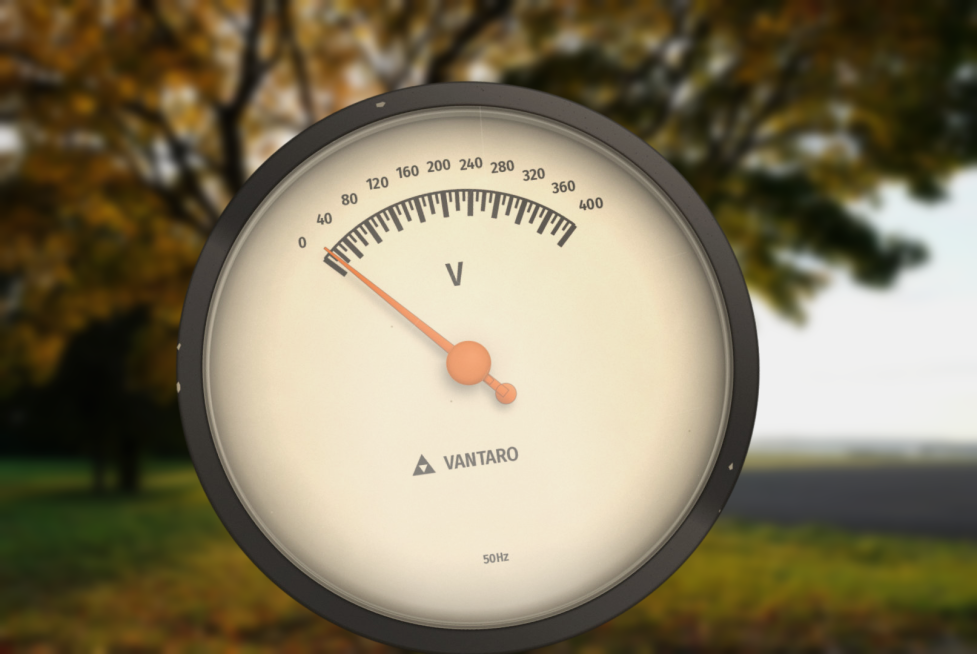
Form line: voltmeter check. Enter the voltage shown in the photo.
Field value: 10 V
